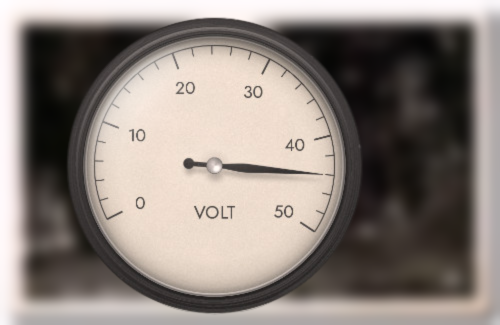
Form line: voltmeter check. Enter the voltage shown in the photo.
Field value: 44 V
